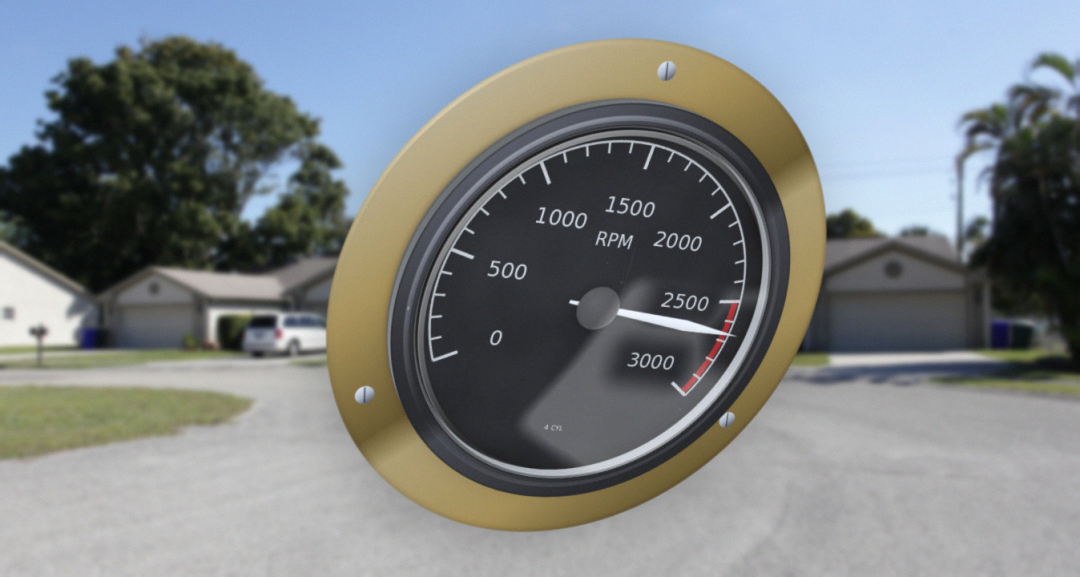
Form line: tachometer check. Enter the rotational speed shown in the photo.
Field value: 2650 rpm
